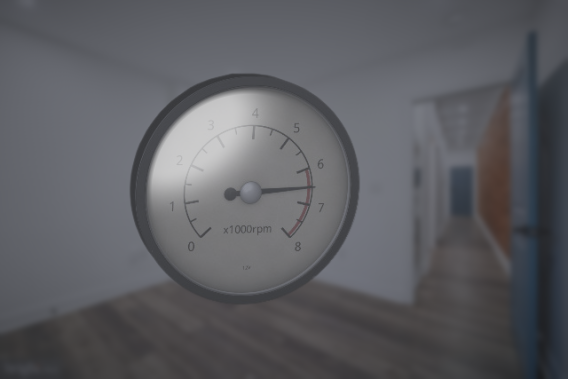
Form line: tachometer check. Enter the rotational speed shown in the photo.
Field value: 6500 rpm
